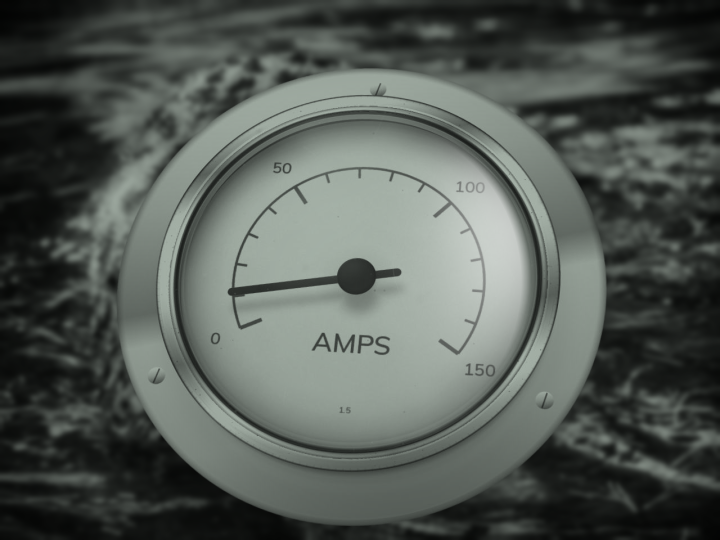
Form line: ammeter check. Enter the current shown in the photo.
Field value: 10 A
